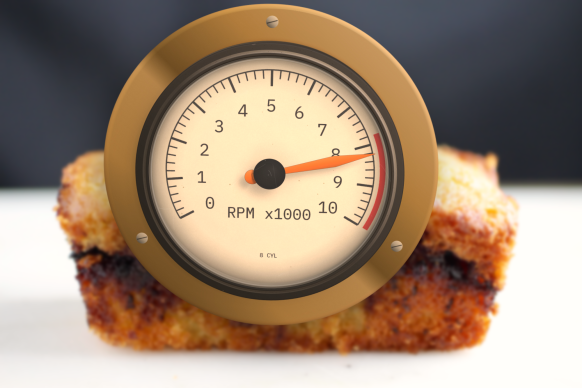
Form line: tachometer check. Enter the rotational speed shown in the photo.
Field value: 8200 rpm
